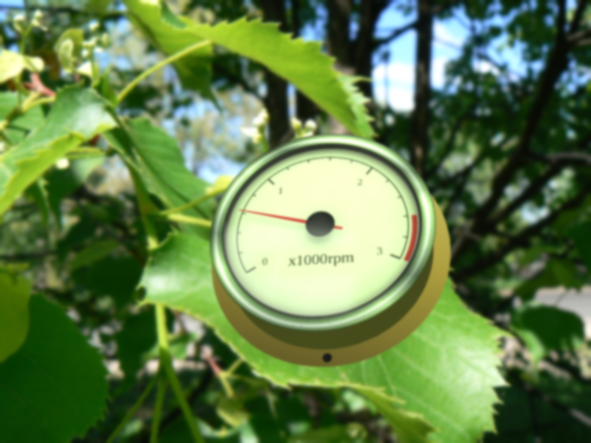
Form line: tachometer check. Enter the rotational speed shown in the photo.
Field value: 600 rpm
